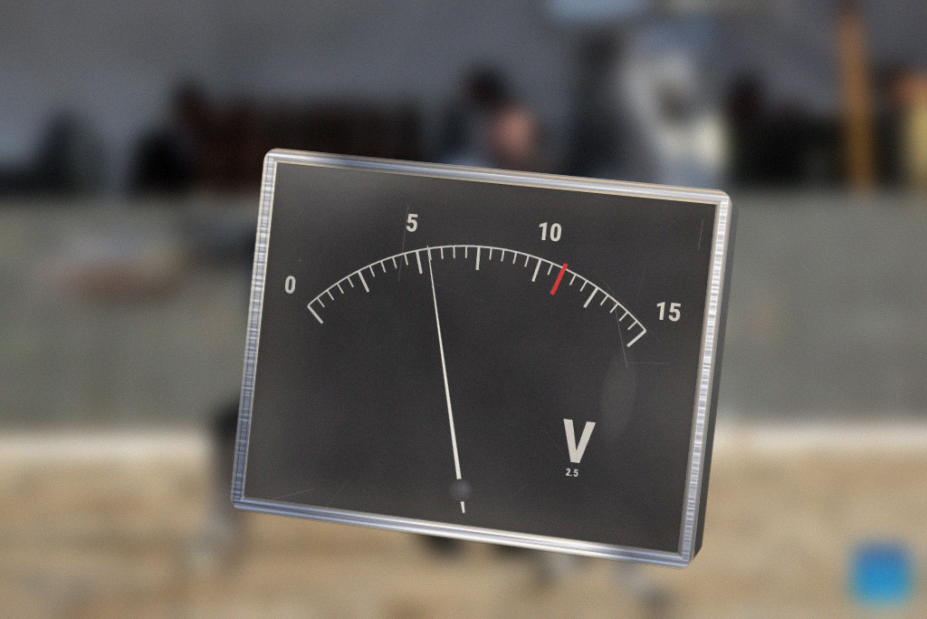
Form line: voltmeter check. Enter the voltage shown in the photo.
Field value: 5.5 V
